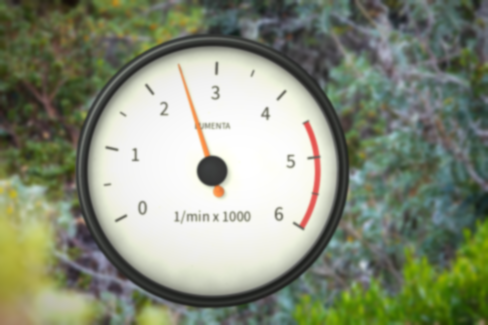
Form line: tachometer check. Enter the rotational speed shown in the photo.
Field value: 2500 rpm
